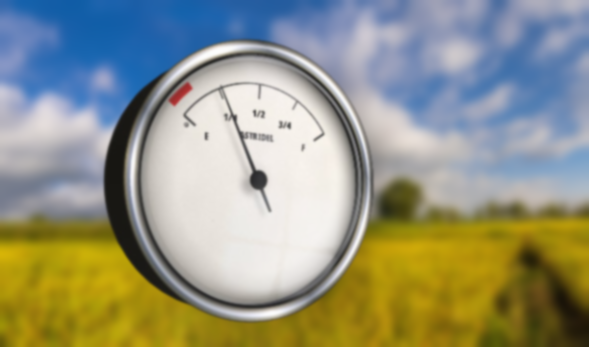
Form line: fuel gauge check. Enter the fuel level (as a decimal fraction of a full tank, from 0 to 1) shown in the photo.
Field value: 0.25
